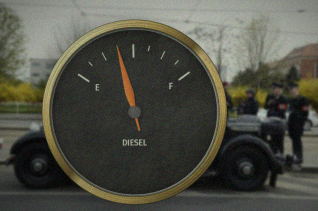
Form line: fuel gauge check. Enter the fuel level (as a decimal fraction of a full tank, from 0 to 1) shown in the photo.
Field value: 0.375
